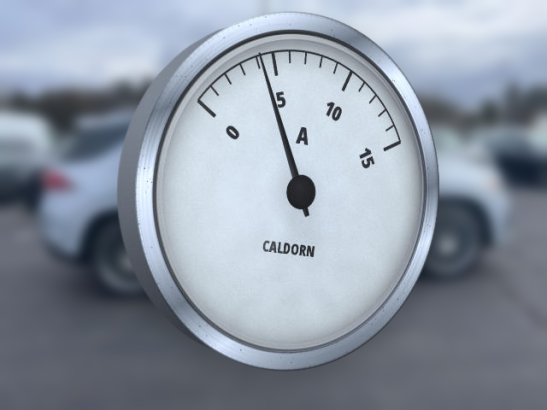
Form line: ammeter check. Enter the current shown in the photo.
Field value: 4 A
